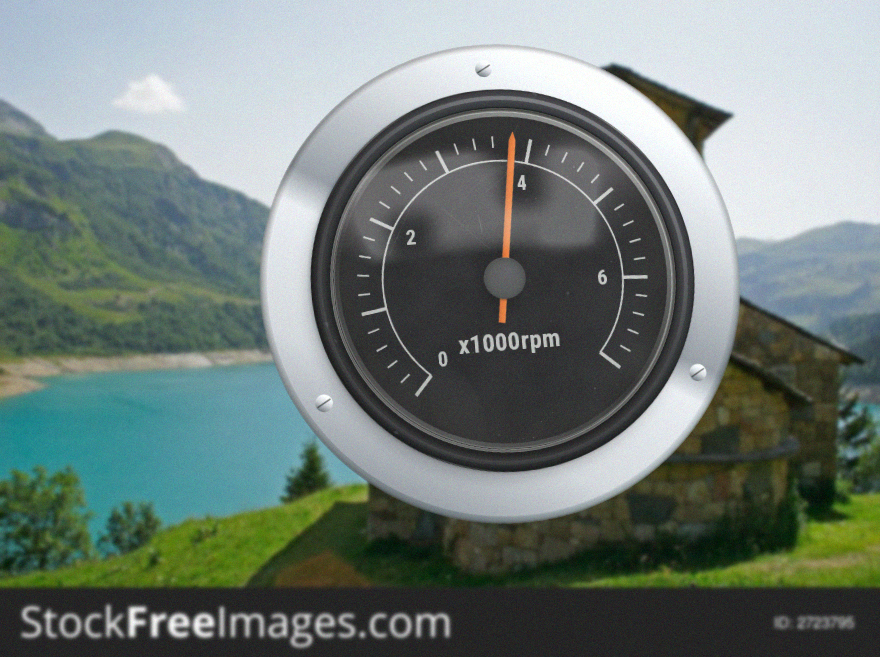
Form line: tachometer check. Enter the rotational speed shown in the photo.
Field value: 3800 rpm
